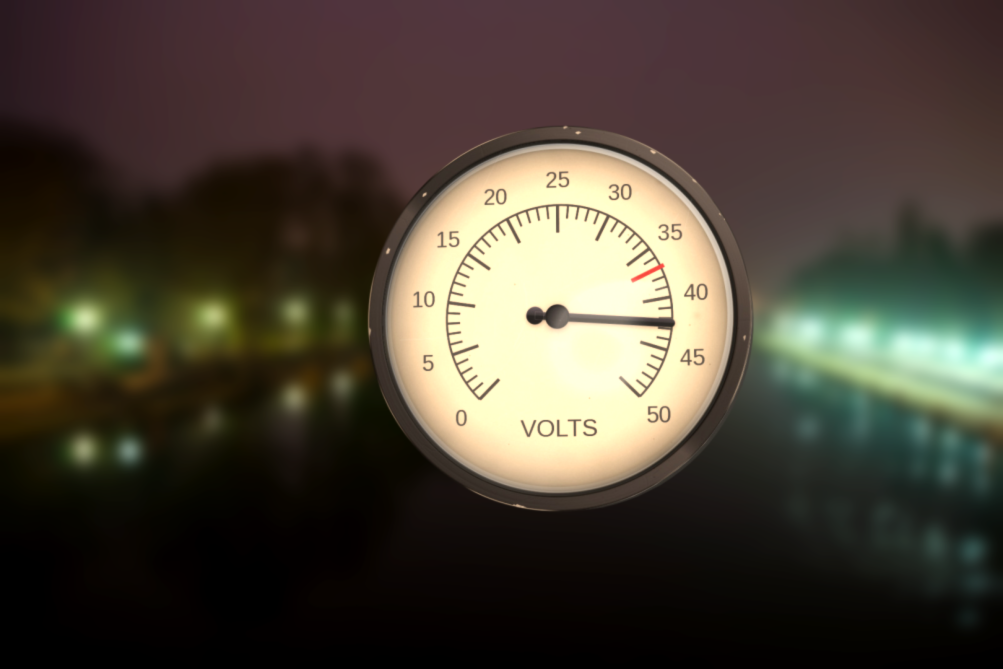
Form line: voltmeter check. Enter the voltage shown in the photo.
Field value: 42.5 V
